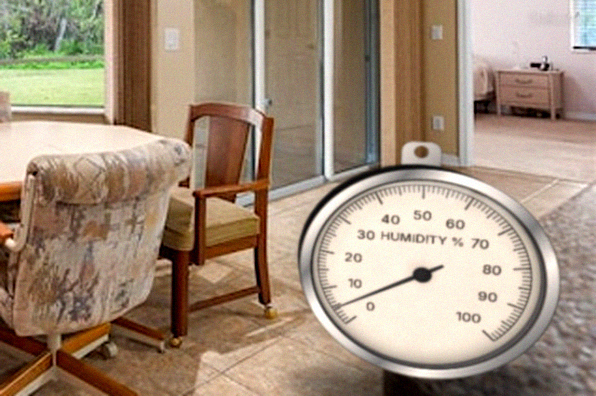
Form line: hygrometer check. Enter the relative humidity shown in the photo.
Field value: 5 %
